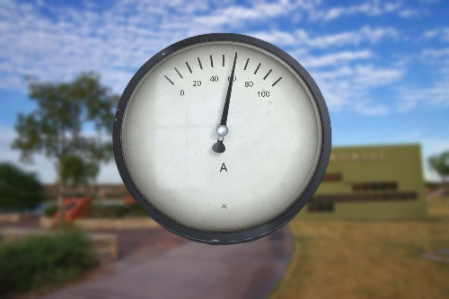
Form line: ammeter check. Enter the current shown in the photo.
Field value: 60 A
